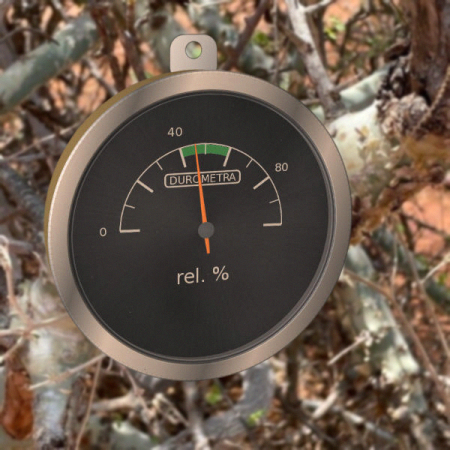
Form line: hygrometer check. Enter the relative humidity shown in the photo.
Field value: 45 %
